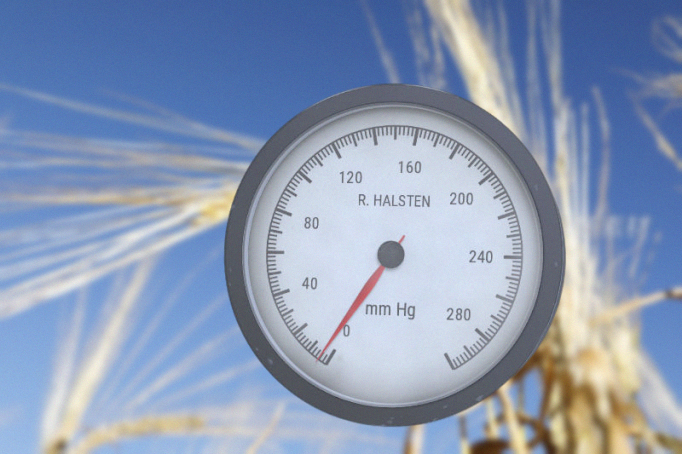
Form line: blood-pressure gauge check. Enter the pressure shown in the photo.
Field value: 4 mmHg
